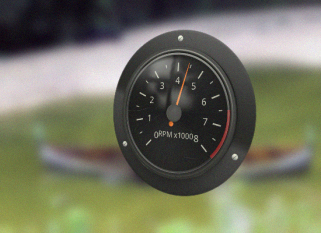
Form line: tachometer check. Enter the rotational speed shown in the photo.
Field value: 4500 rpm
